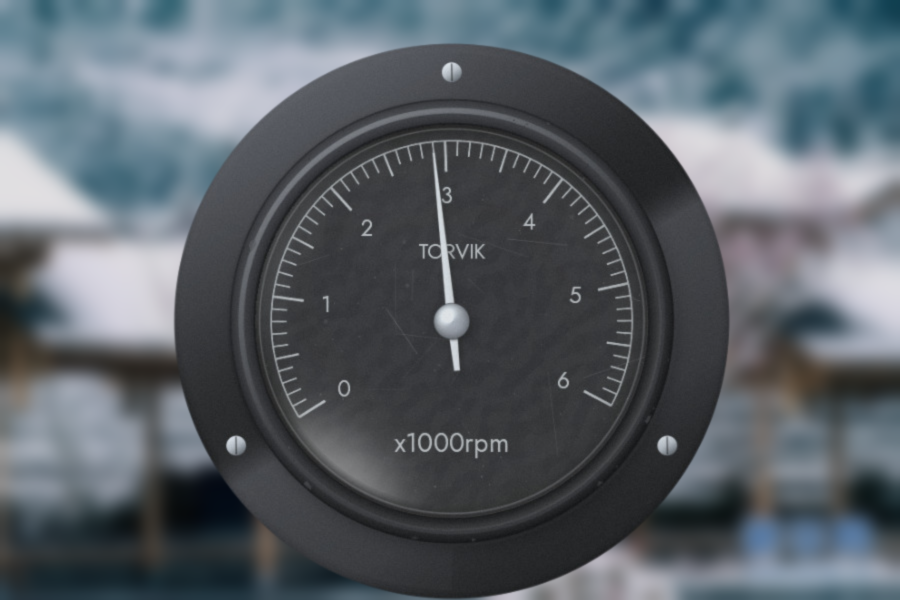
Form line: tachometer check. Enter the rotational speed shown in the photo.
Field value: 2900 rpm
